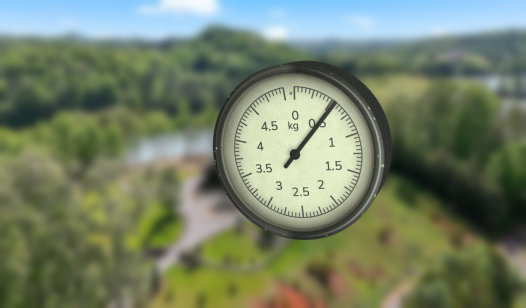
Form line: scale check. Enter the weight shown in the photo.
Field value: 0.55 kg
